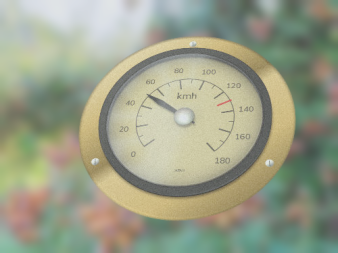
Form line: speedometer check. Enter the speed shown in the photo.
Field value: 50 km/h
